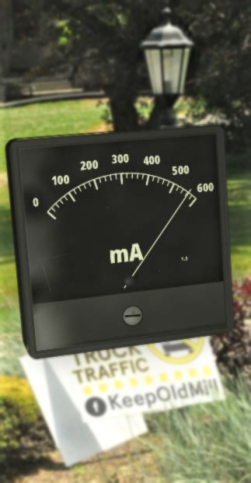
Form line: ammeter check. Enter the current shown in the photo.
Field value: 560 mA
